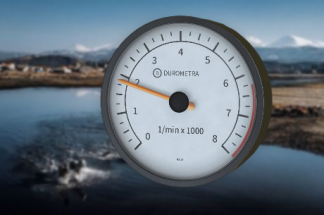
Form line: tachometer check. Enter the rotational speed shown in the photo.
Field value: 1875 rpm
